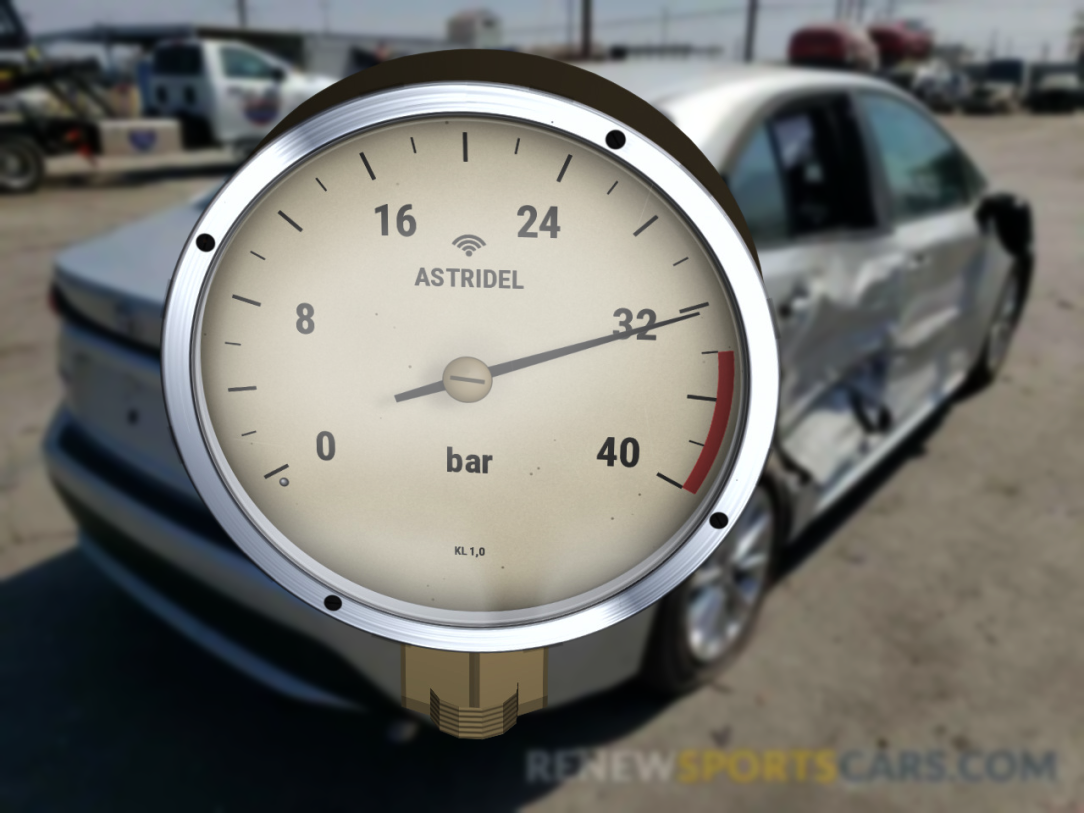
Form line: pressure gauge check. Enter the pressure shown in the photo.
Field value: 32 bar
